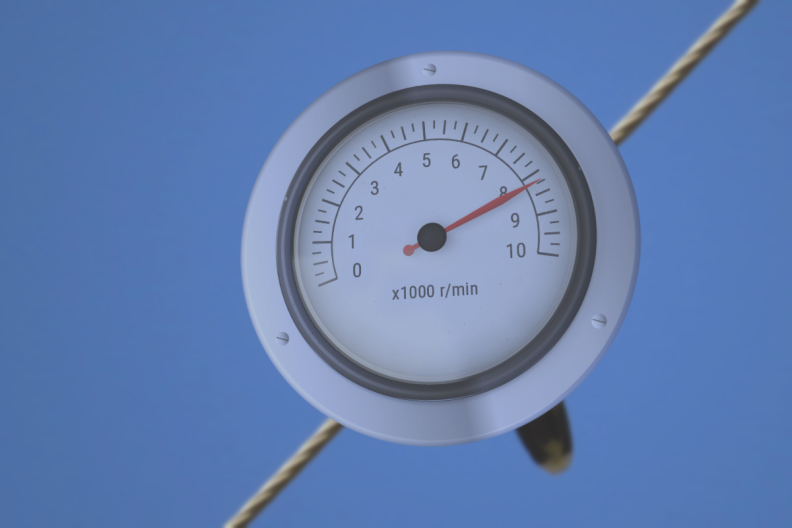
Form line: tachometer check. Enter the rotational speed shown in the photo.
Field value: 8250 rpm
